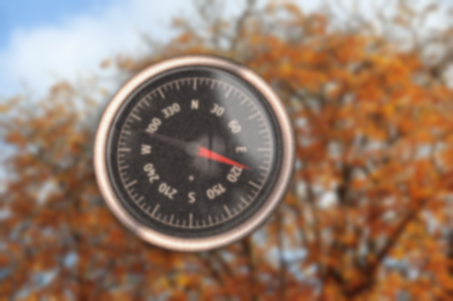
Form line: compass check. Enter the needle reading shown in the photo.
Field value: 110 °
